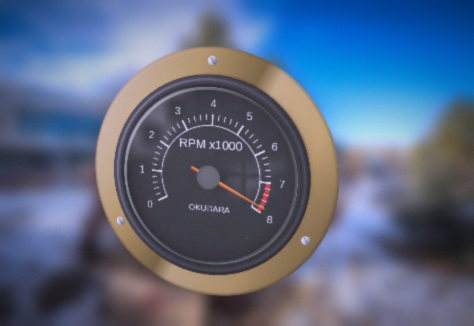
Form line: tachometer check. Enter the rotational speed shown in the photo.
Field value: 7800 rpm
